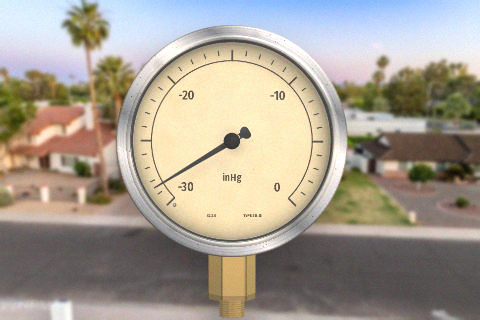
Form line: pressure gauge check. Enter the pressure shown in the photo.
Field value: -28.5 inHg
